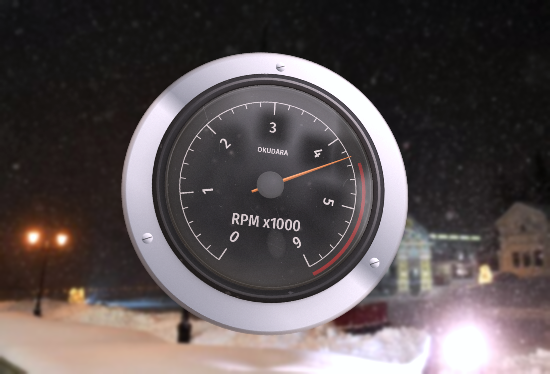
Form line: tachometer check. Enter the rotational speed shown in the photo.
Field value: 4300 rpm
